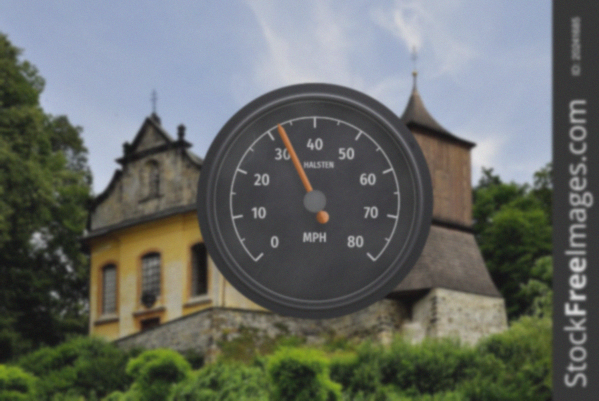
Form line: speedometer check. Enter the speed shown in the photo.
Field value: 32.5 mph
